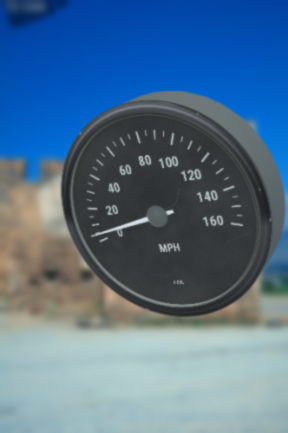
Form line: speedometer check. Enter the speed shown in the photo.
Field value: 5 mph
